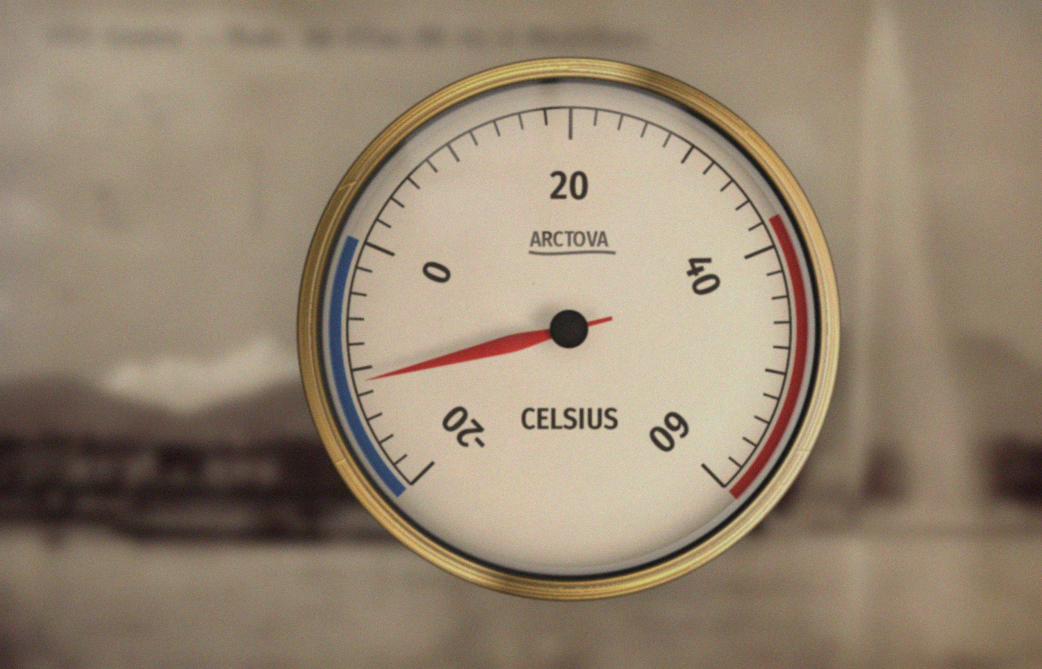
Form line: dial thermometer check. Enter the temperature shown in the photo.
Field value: -11 °C
